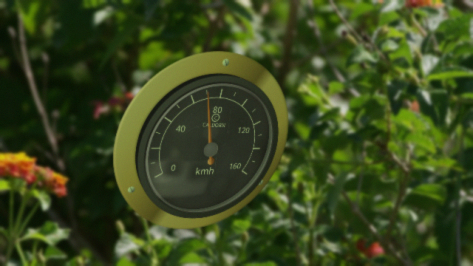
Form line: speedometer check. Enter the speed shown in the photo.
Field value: 70 km/h
